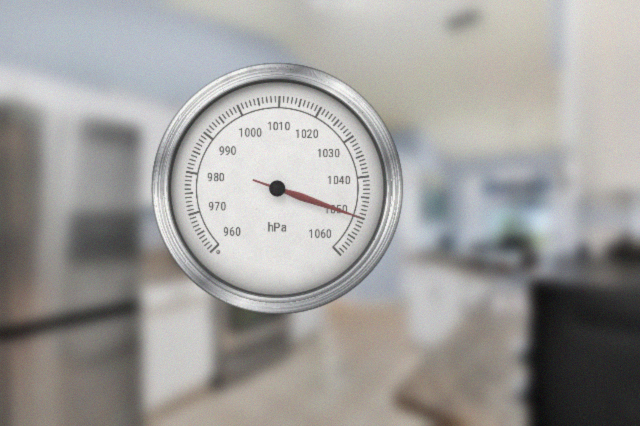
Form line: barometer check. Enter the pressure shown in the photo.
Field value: 1050 hPa
